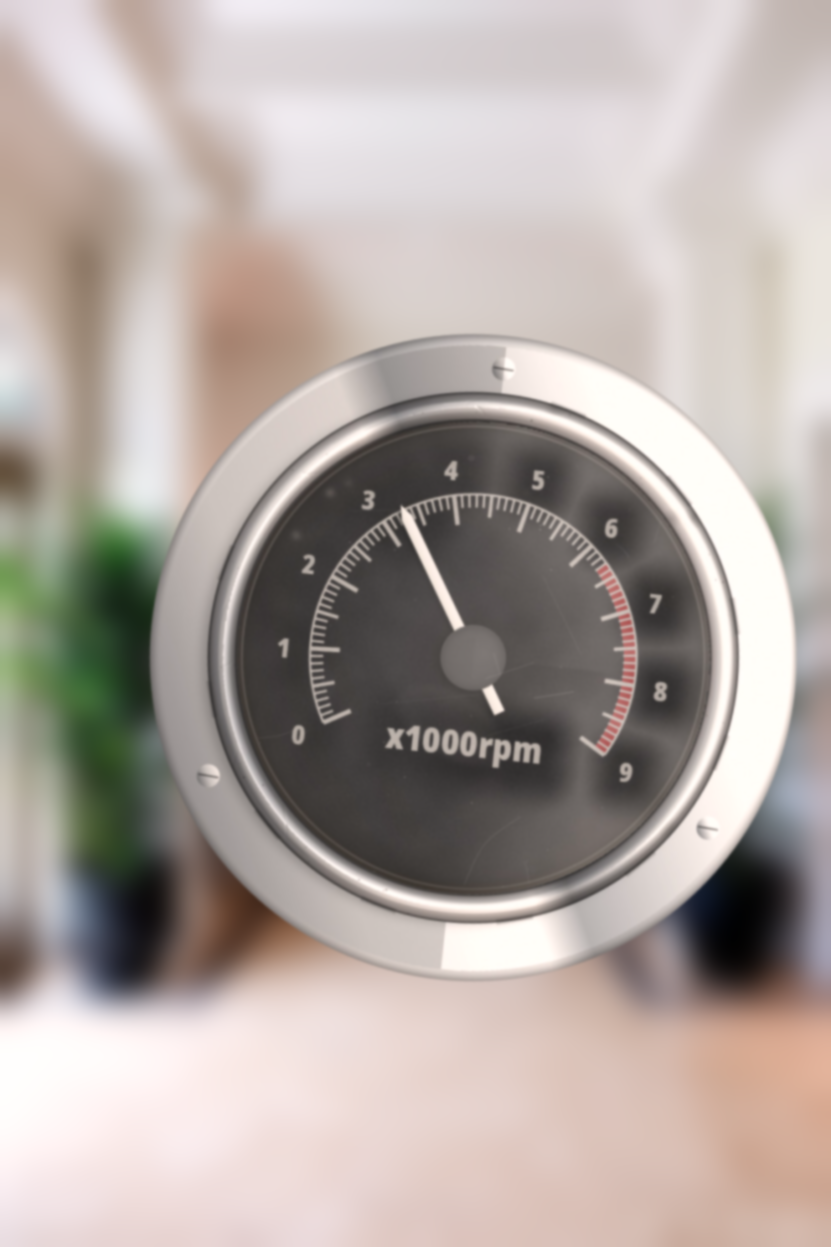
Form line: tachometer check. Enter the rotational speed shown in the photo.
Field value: 3300 rpm
